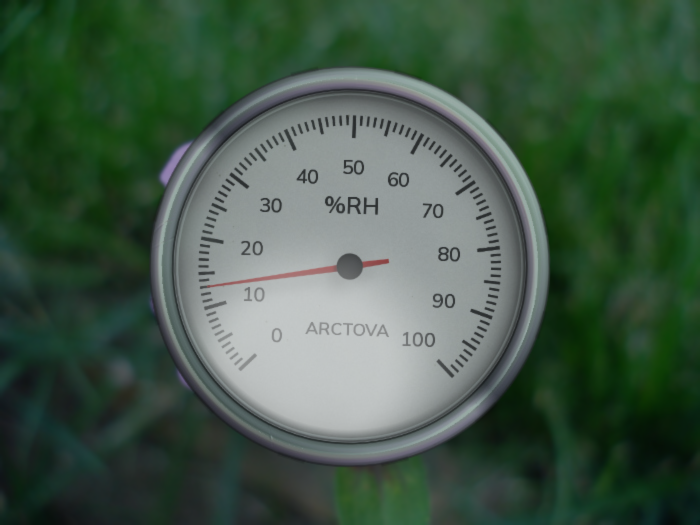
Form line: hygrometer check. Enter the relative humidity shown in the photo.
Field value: 13 %
